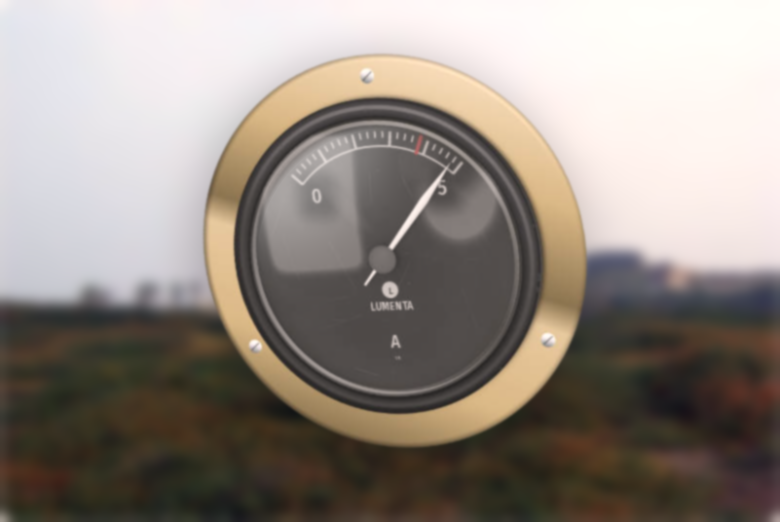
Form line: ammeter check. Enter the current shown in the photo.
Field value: 4.8 A
